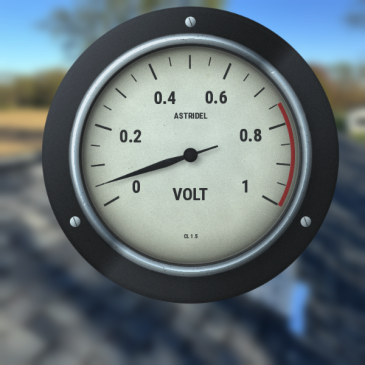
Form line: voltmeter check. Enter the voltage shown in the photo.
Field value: 0.05 V
